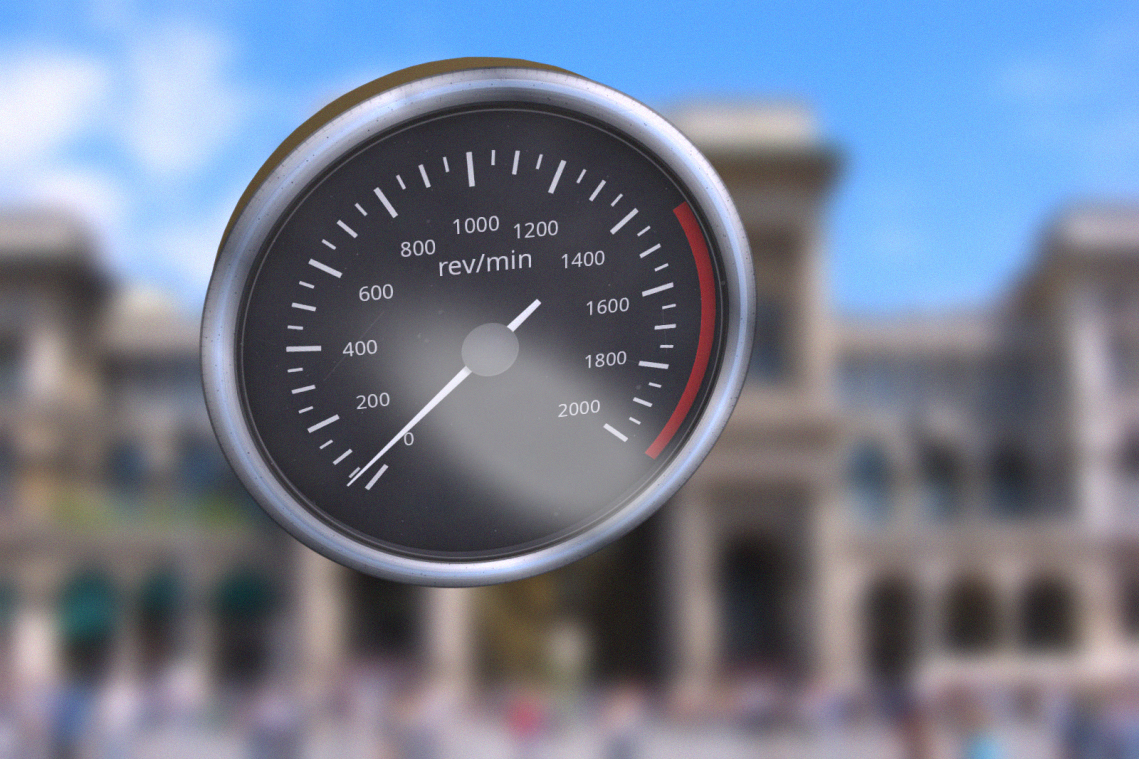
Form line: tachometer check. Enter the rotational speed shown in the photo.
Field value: 50 rpm
